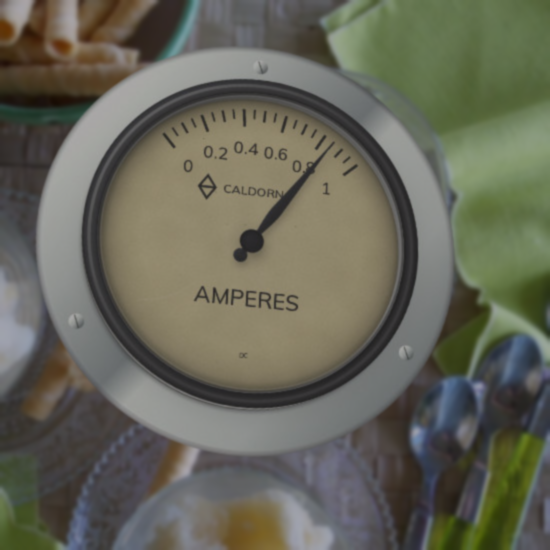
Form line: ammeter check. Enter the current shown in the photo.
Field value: 0.85 A
